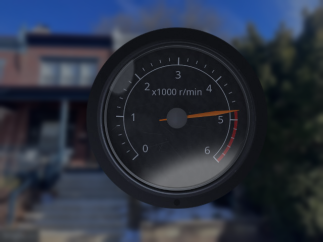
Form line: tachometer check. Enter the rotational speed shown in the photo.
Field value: 4800 rpm
